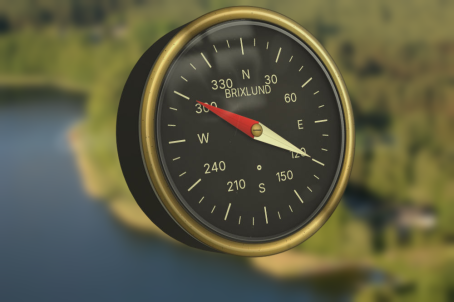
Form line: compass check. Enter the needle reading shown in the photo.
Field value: 300 °
